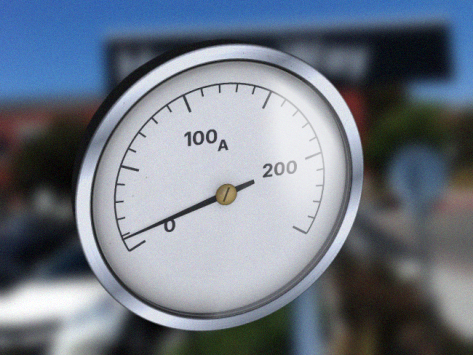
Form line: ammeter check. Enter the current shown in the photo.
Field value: 10 A
